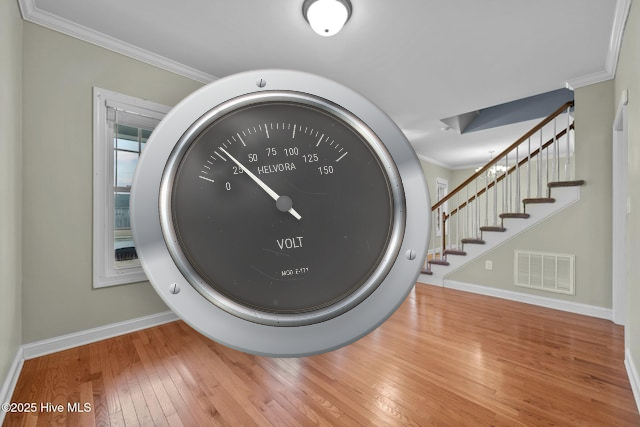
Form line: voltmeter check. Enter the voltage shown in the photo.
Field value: 30 V
